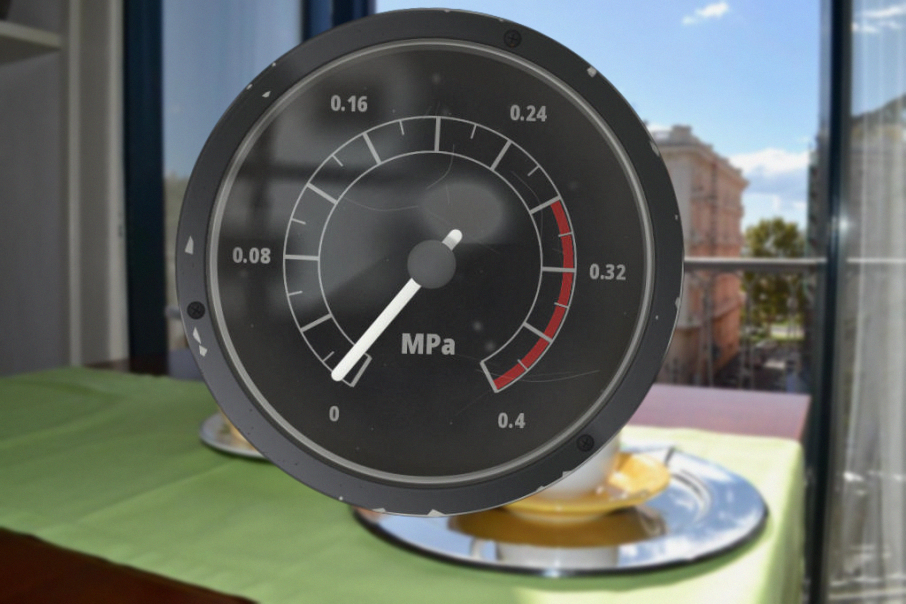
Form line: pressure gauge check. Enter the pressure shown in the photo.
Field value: 0.01 MPa
